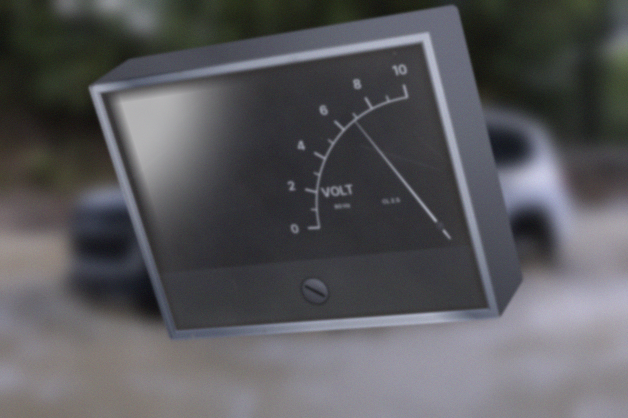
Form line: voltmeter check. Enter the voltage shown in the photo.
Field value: 7 V
